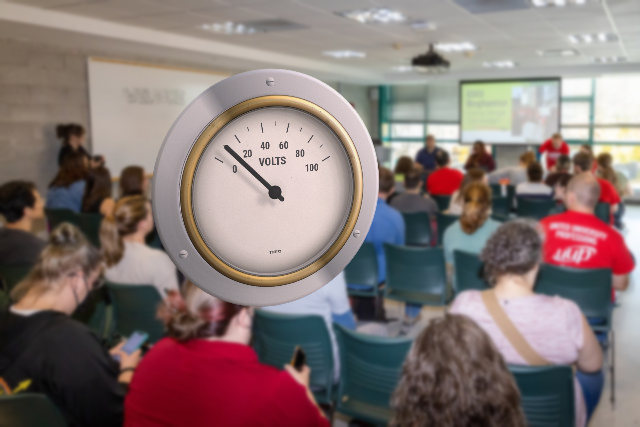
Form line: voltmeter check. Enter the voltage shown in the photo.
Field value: 10 V
